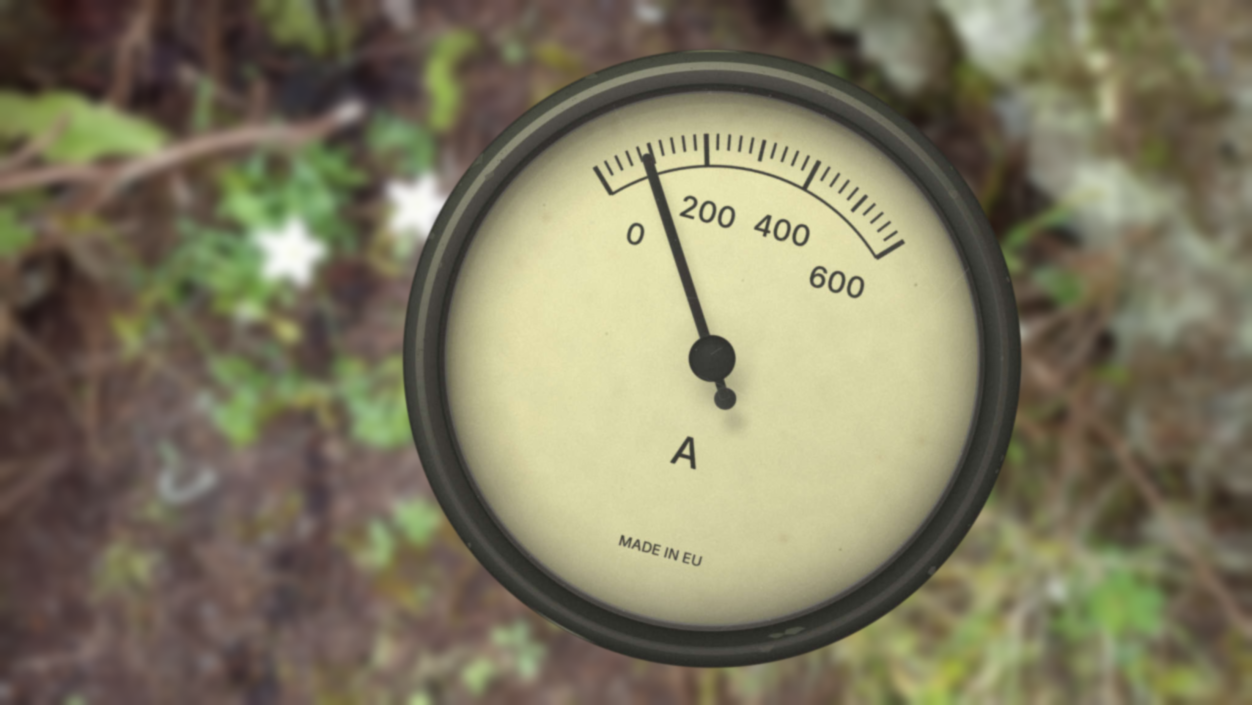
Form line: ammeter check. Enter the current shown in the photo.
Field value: 90 A
